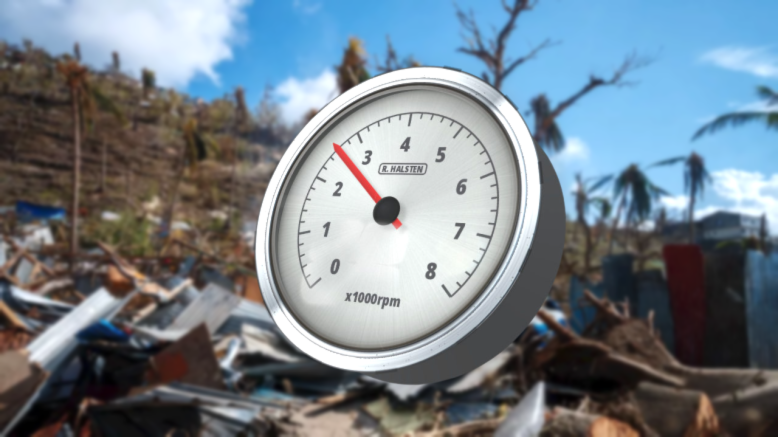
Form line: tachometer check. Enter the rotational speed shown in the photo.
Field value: 2600 rpm
